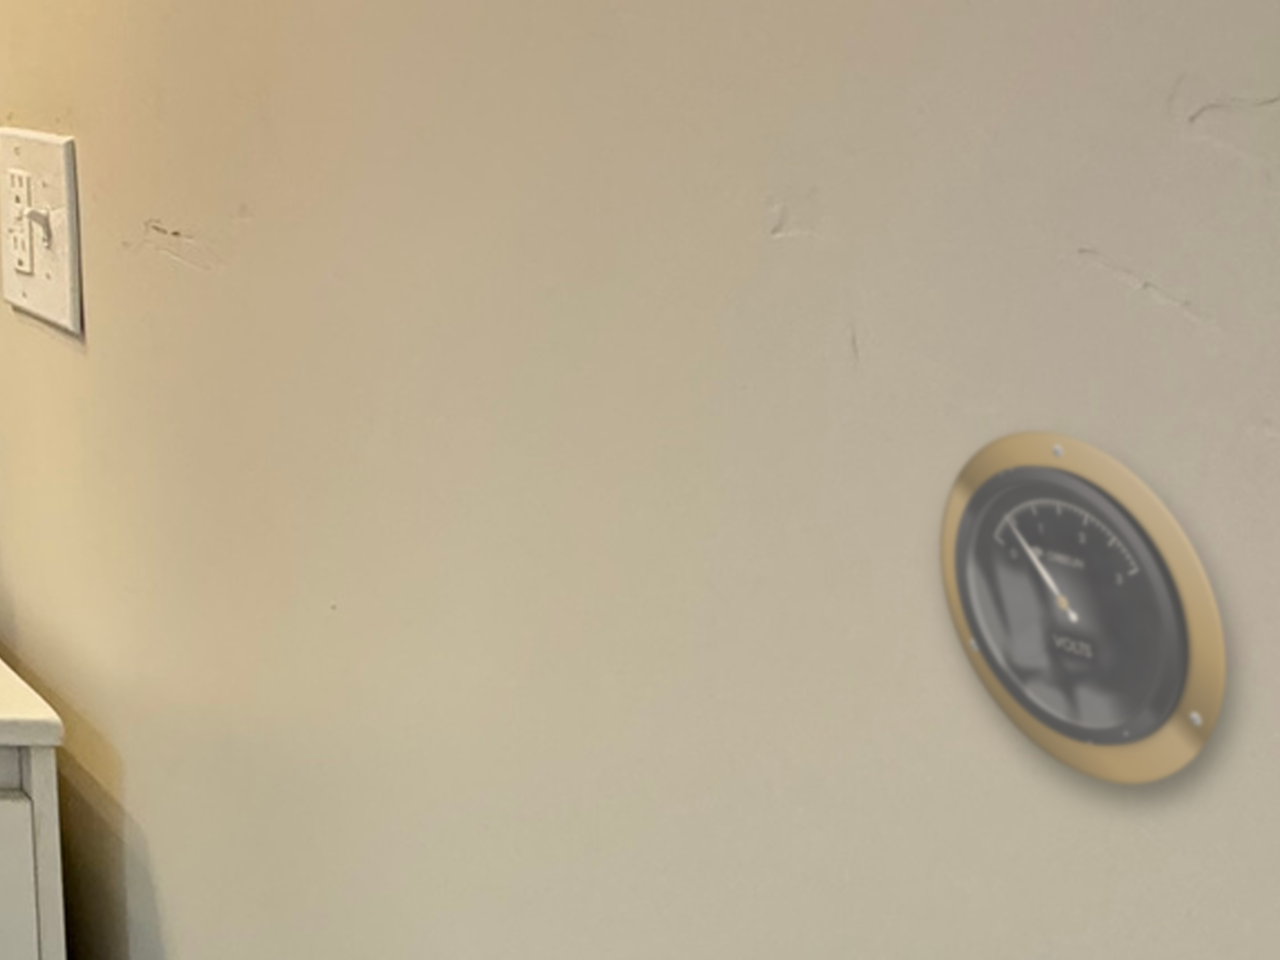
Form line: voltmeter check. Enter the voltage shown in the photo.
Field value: 0.5 V
